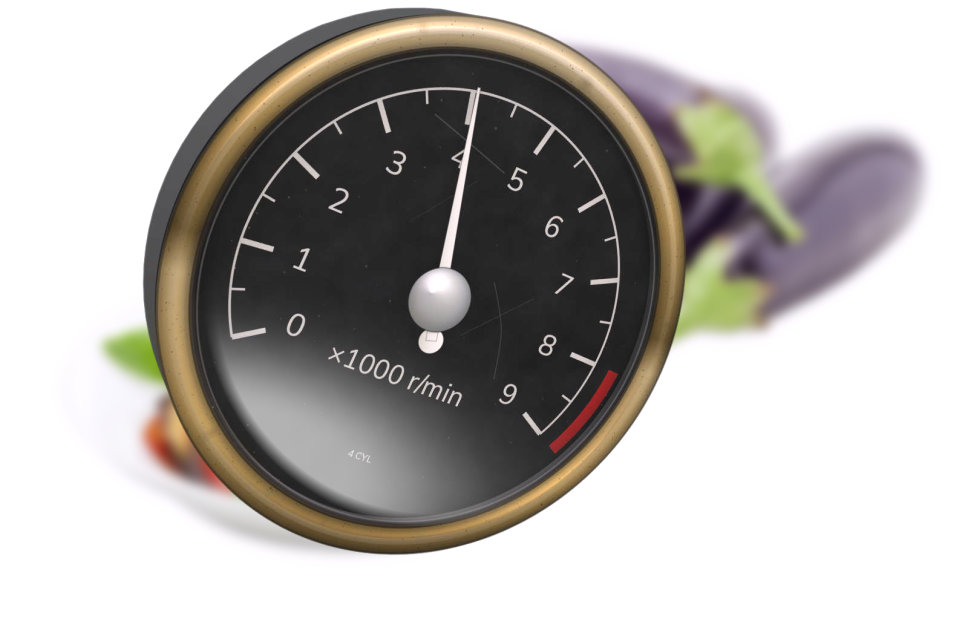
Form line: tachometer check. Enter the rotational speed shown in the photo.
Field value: 4000 rpm
